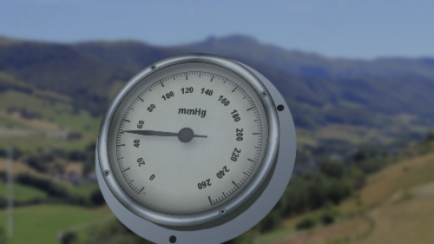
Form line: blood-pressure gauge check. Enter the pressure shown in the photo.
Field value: 50 mmHg
